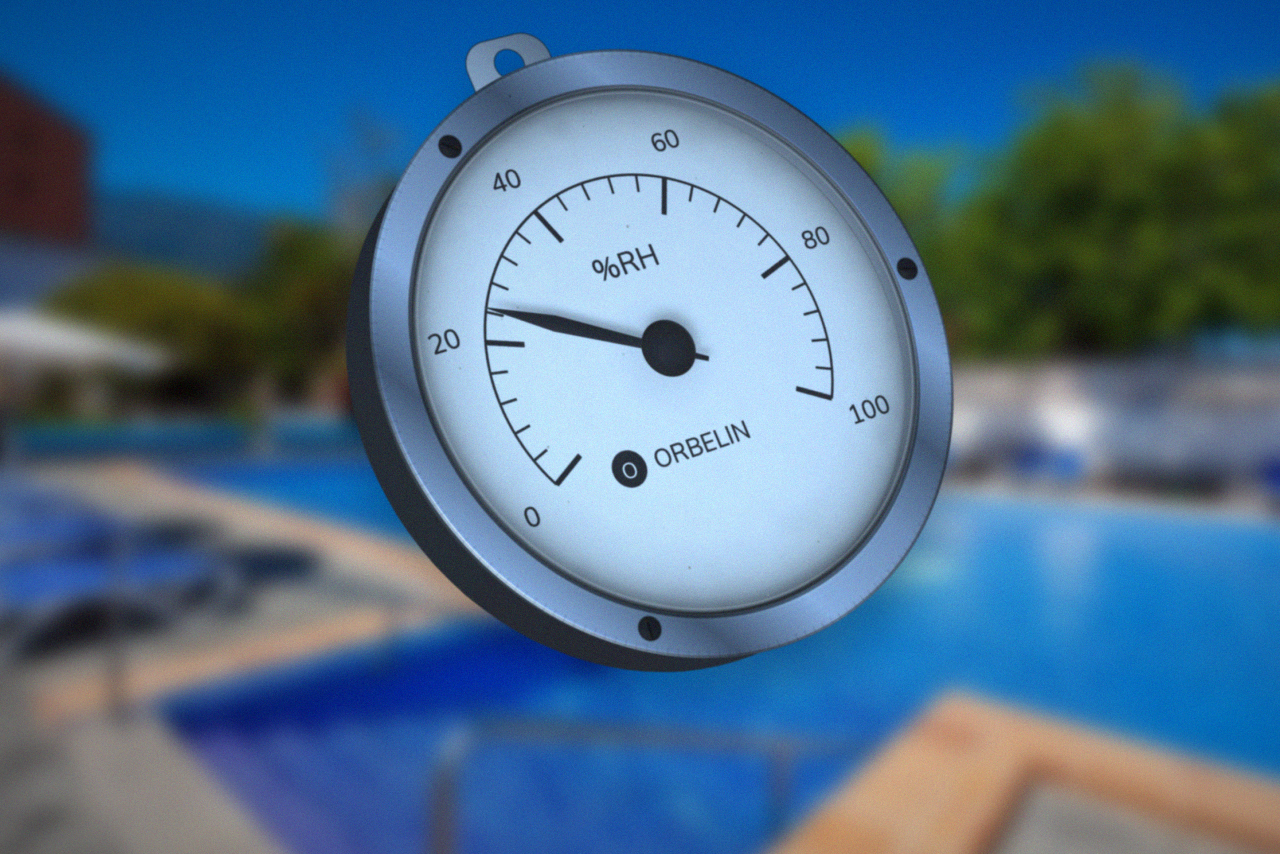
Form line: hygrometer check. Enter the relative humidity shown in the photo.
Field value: 24 %
